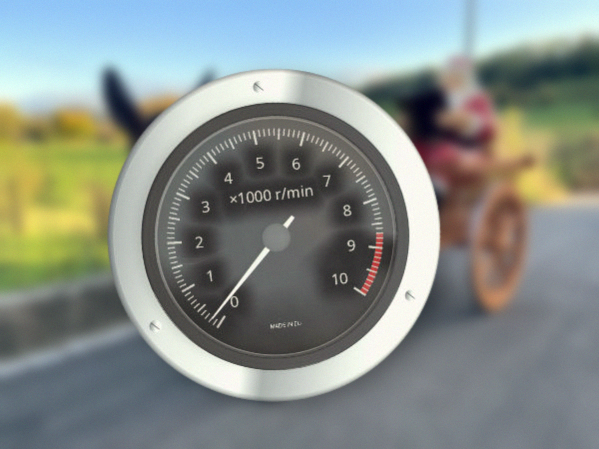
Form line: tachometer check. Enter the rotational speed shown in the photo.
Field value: 200 rpm
